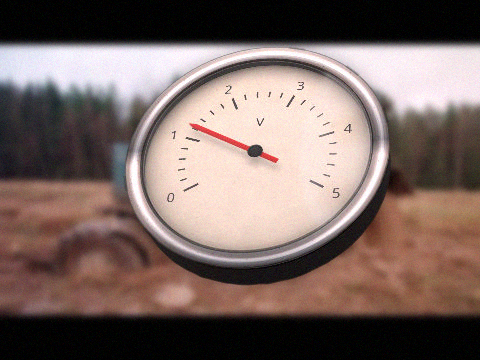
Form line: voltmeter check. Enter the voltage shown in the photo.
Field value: 1.2 V
